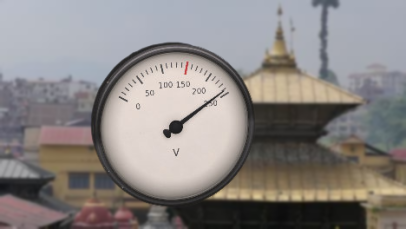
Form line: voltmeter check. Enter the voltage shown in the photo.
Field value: 240 V
